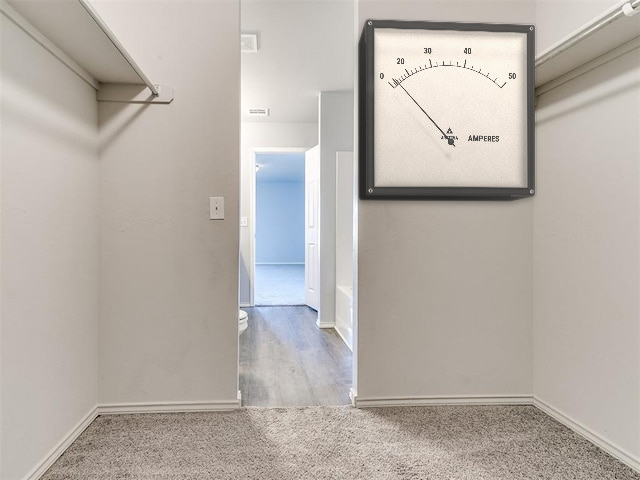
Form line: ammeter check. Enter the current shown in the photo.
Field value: 10 A
